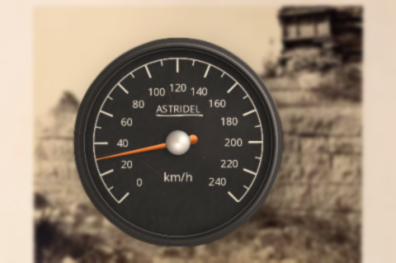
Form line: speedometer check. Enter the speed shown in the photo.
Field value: 30 km/h
